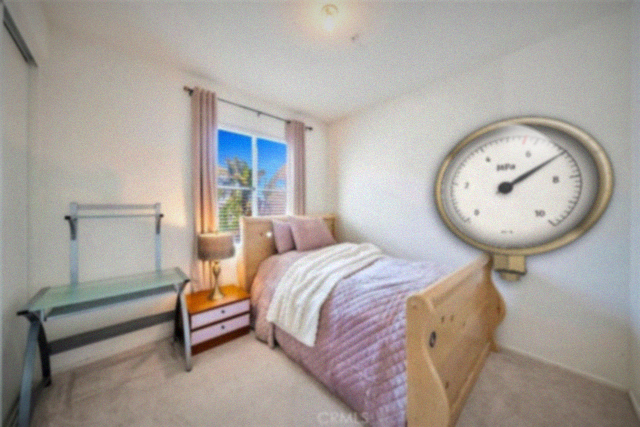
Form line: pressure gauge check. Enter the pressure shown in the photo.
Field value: 7 MPa
